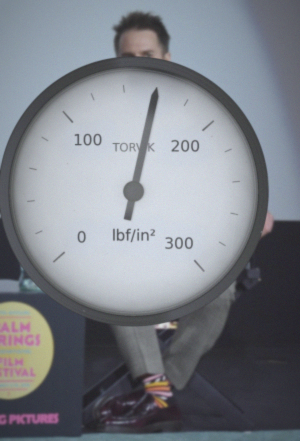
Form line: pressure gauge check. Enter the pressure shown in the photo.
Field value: 160 psi
